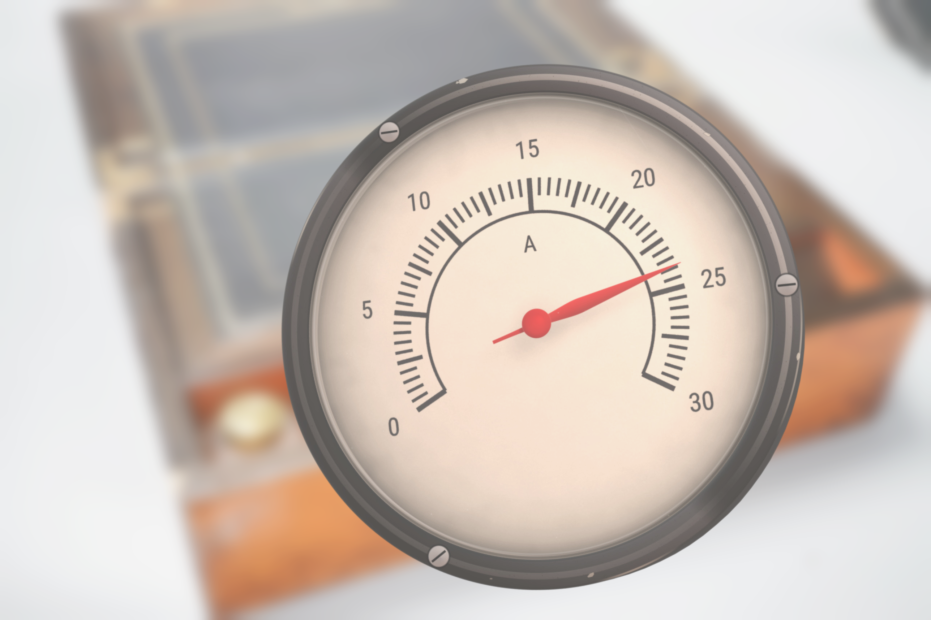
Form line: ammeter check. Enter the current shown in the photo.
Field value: 24 A
